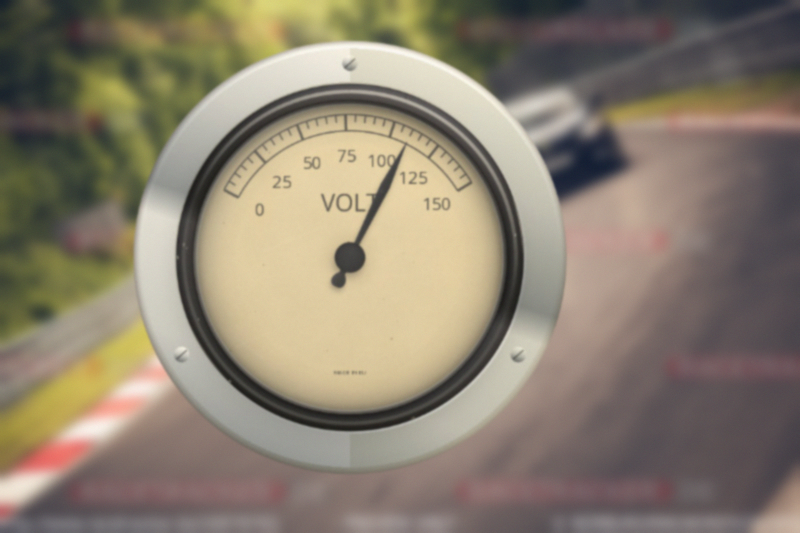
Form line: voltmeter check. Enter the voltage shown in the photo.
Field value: 110 V
